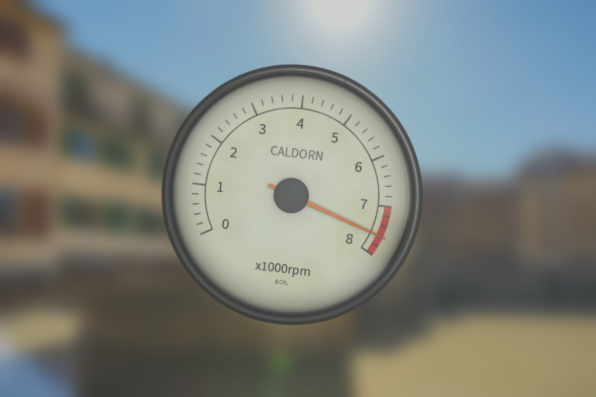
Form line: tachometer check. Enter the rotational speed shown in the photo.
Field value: 7600 rpm
